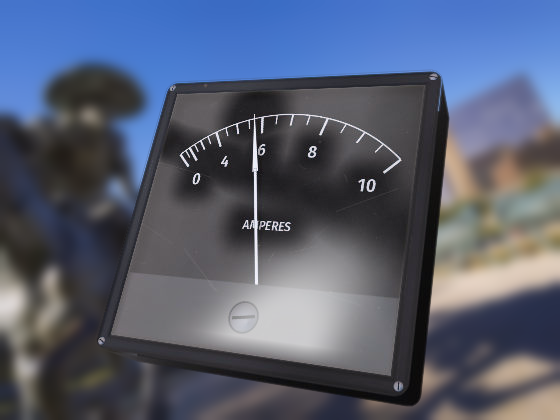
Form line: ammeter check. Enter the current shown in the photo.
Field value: 5.75 A
